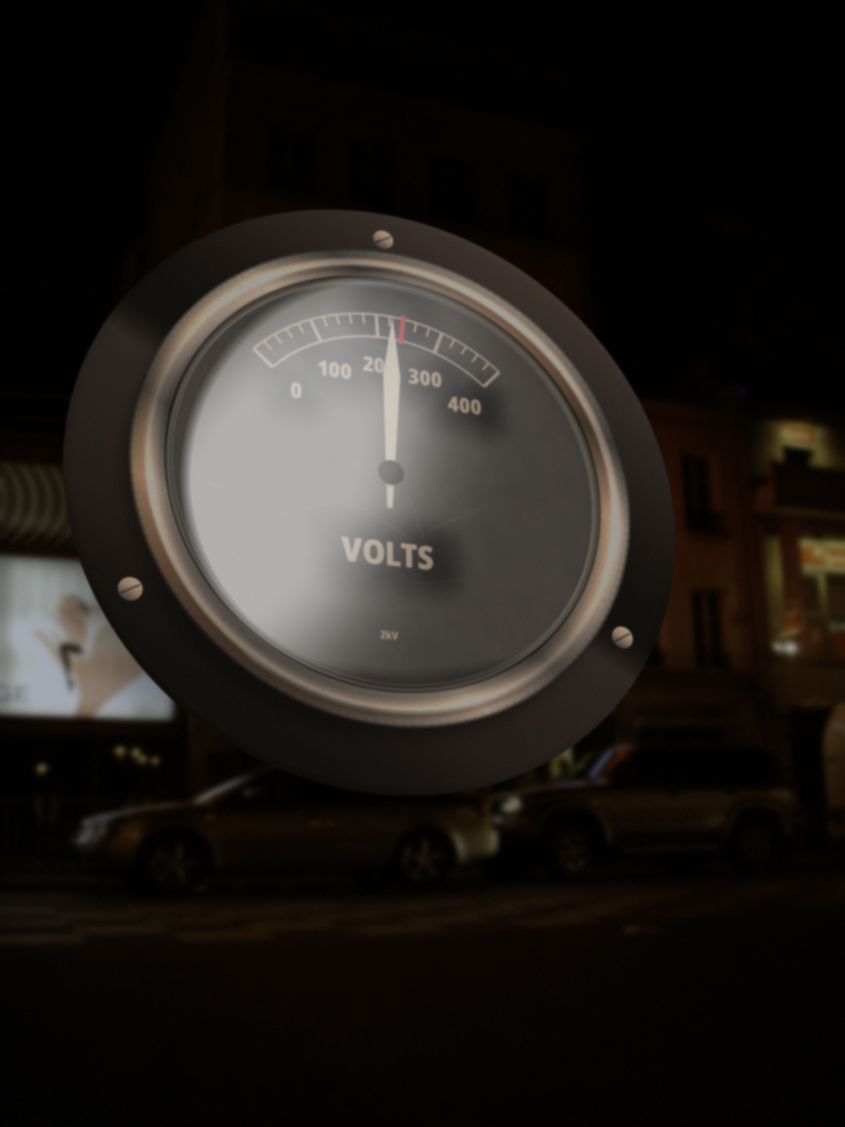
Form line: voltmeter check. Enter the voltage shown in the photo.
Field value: 220 V
